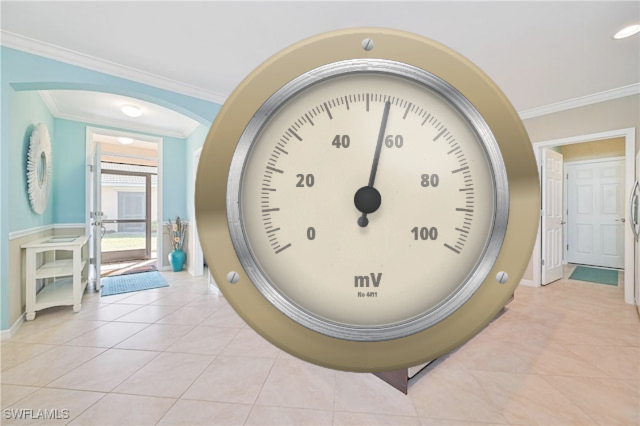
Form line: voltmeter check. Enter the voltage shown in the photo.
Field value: 55 mV
